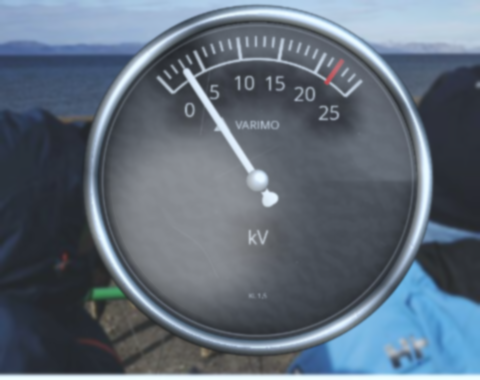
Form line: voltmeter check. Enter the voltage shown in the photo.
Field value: 3 kV
